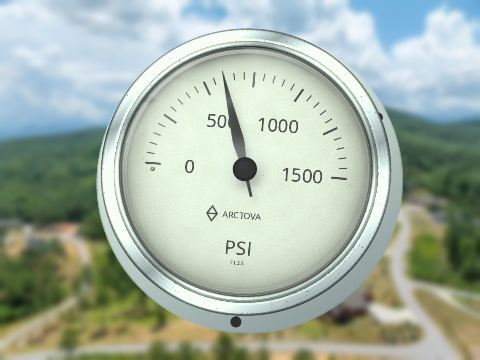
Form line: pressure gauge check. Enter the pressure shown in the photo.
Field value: 600 psi
